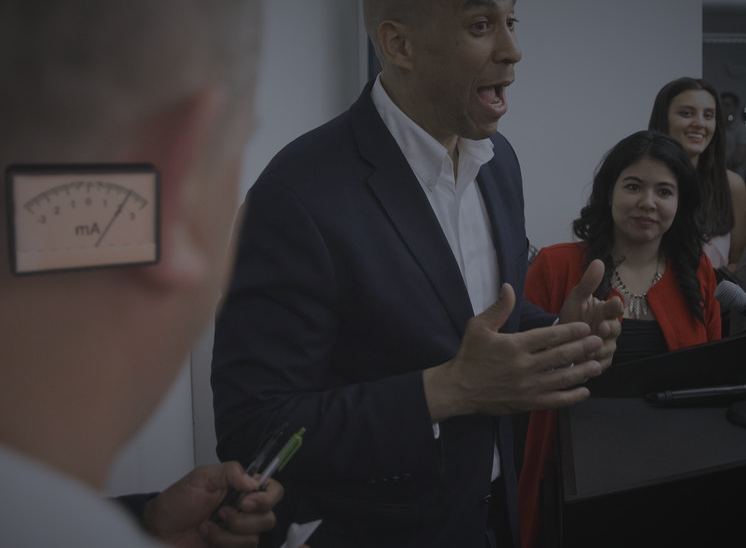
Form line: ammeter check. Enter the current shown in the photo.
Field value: 2 mA
